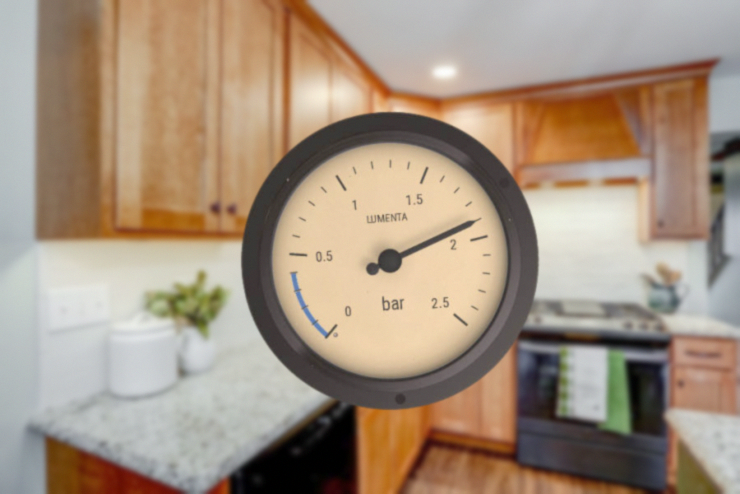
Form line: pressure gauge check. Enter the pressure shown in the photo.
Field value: 1.9 bar
